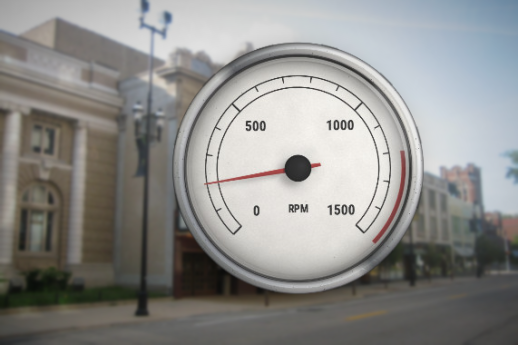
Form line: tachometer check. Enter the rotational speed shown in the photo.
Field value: 200 rpm
